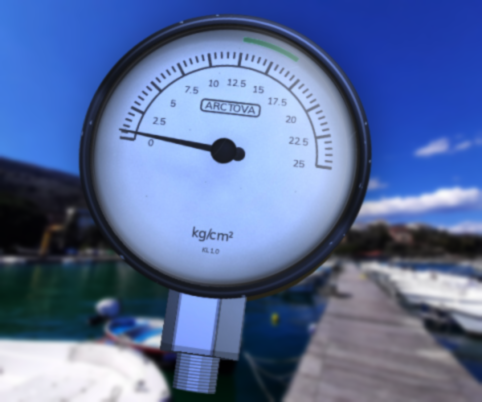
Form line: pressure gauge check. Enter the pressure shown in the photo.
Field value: 0.5 kg/cm²
